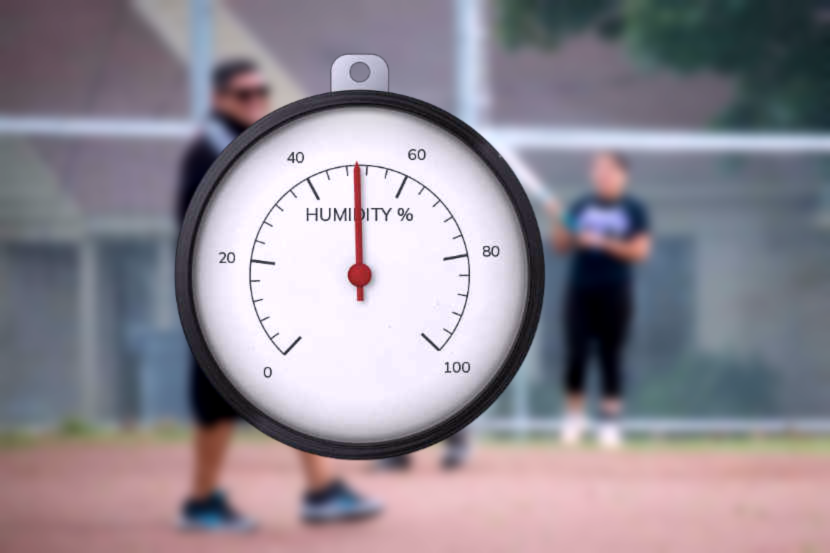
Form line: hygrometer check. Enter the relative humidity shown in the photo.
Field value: 50 %
